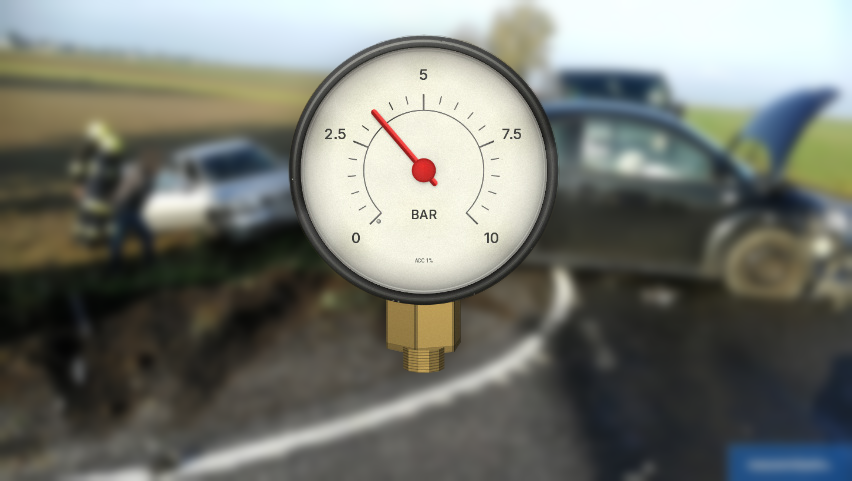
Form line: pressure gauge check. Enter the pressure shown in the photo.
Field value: 3.5 bar
